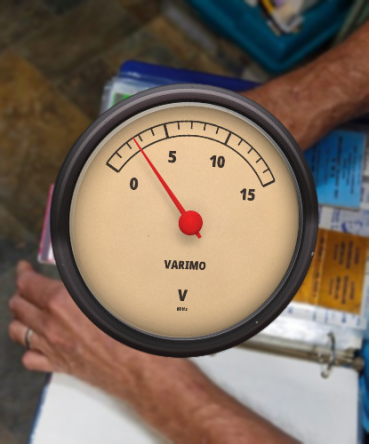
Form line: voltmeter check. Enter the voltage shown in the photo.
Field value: 2.5 V
